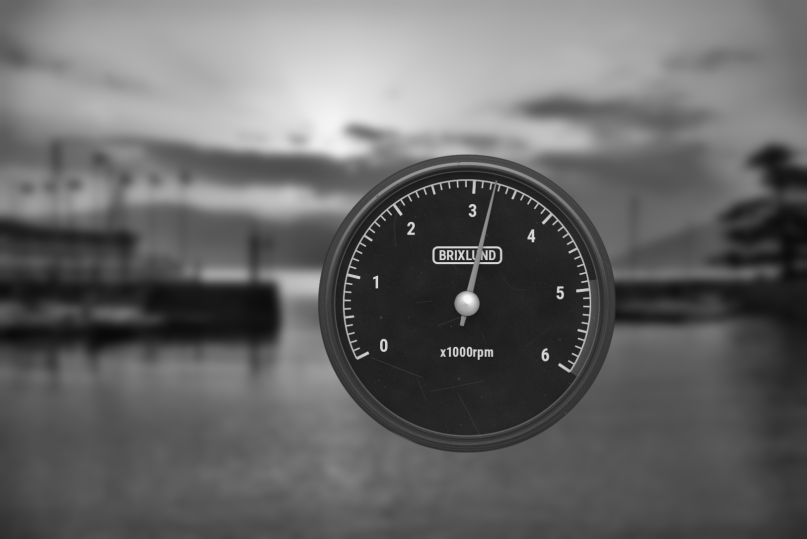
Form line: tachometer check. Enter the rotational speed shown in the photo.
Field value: 3250 rpm
